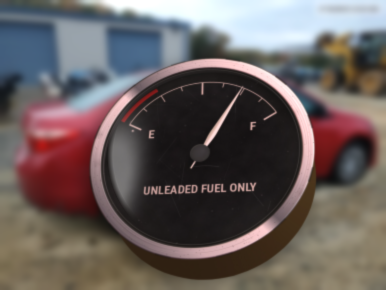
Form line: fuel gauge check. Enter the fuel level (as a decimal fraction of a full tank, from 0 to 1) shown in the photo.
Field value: 0.75
